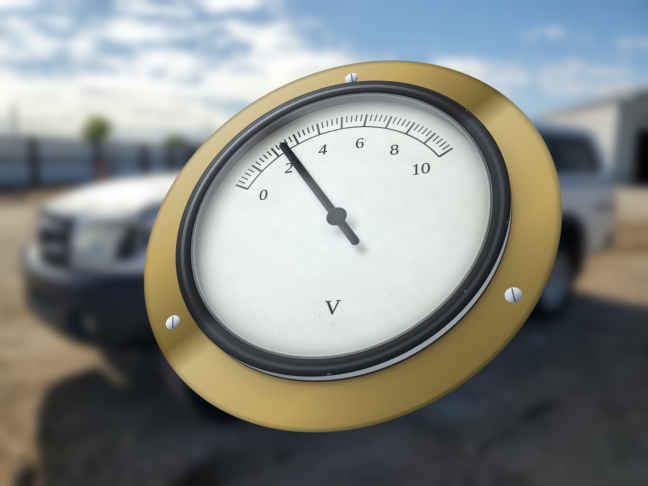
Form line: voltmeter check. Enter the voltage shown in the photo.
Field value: 2.4 V
